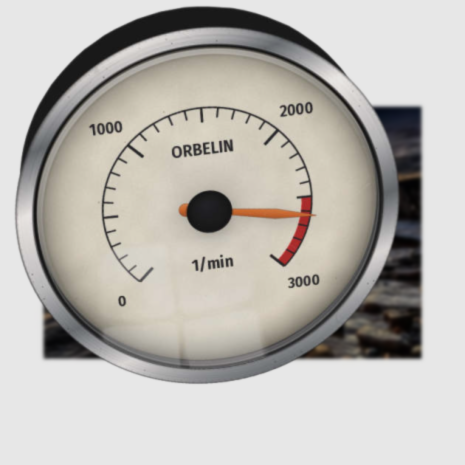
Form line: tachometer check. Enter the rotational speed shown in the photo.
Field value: 2600 rpm
